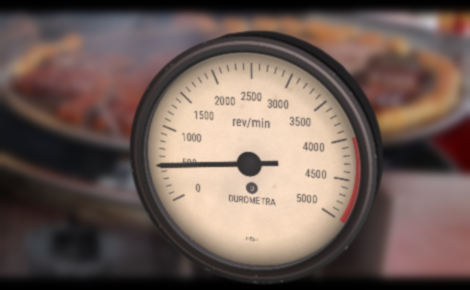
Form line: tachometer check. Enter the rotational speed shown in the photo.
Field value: 500 rpm
